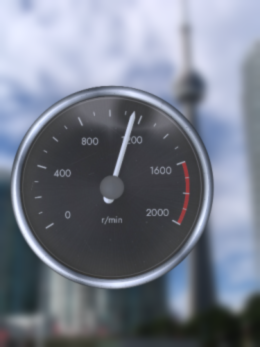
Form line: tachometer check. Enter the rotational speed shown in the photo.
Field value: 1150 rpm
